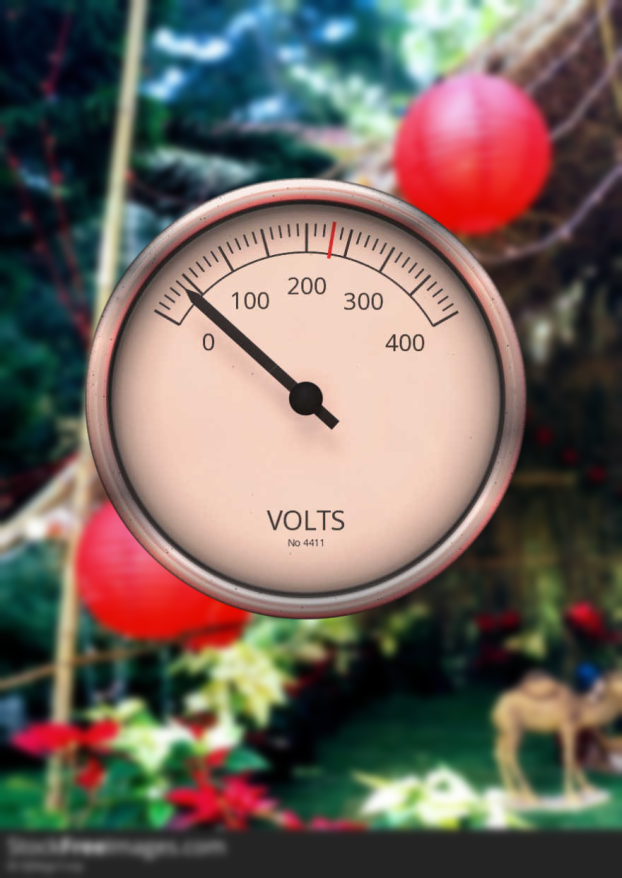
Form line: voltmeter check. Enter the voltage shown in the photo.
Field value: 40 V
